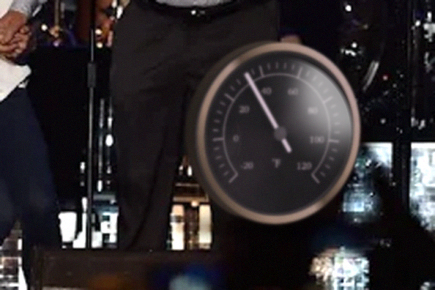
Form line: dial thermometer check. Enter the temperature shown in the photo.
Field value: 32 °F
